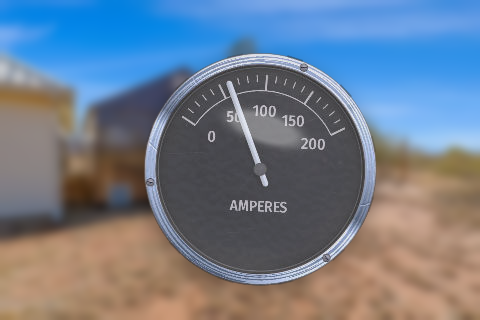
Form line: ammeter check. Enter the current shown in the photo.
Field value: 60 A
